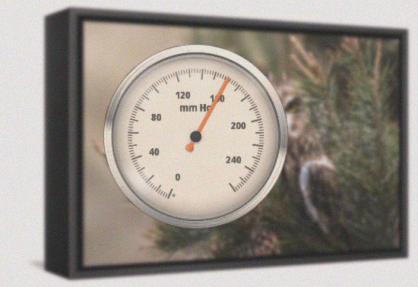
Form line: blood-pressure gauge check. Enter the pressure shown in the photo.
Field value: 160 mmHg
